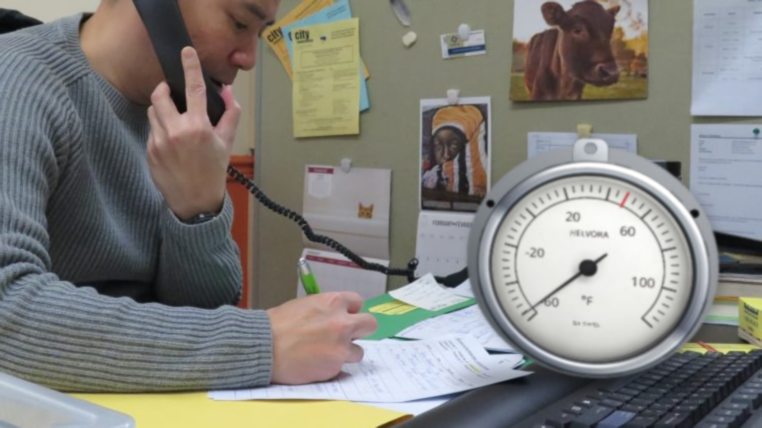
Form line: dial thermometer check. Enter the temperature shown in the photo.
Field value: -56 °F
